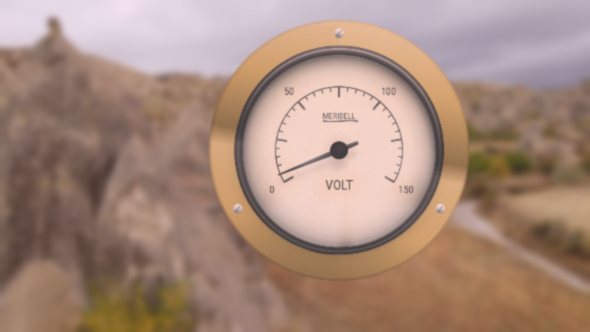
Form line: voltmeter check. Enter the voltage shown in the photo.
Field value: 5 V
